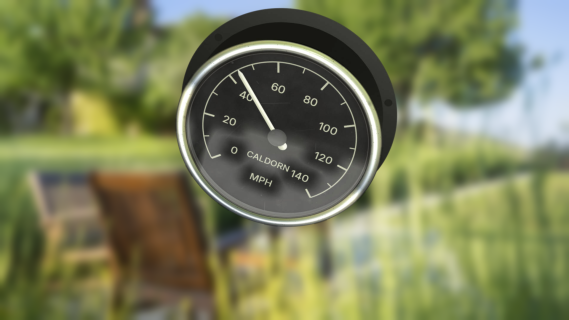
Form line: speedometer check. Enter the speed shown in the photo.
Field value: 45 mph
